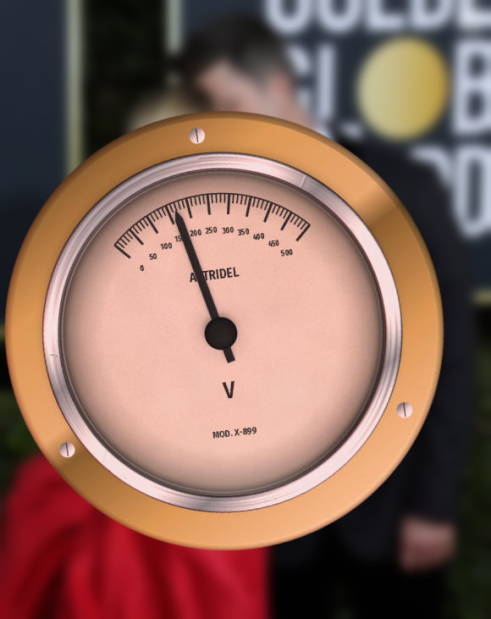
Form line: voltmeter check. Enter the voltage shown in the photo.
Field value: 170 V
